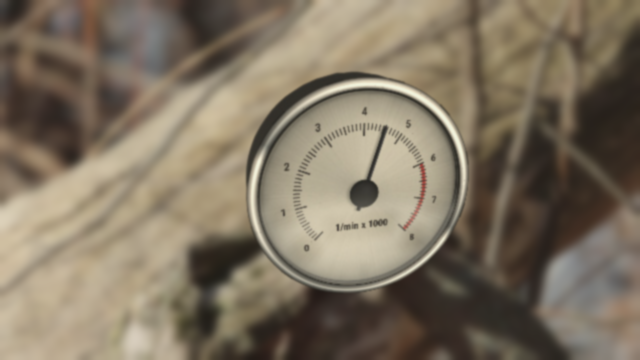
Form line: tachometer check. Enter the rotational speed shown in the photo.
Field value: 4500 rpm
